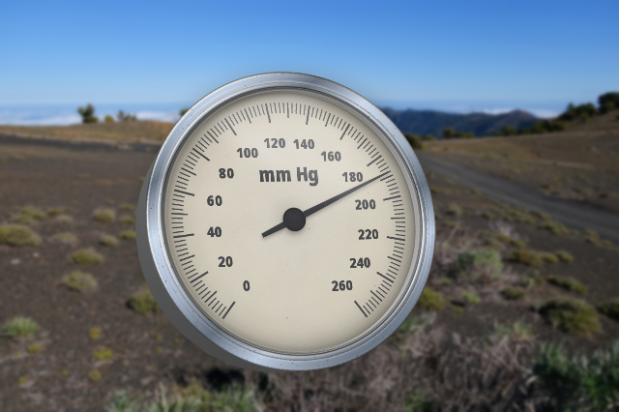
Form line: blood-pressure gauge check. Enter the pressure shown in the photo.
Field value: 188 mmHg
